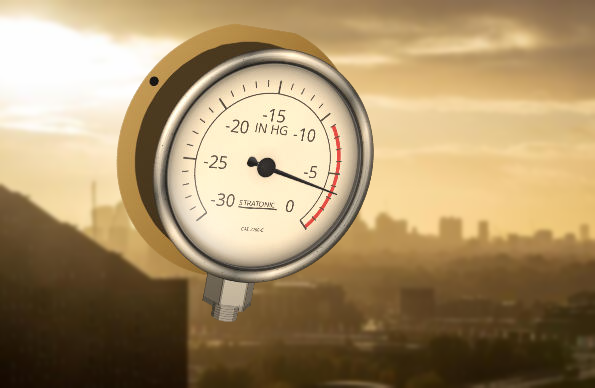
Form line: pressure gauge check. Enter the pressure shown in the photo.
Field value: -3.5 inHg
